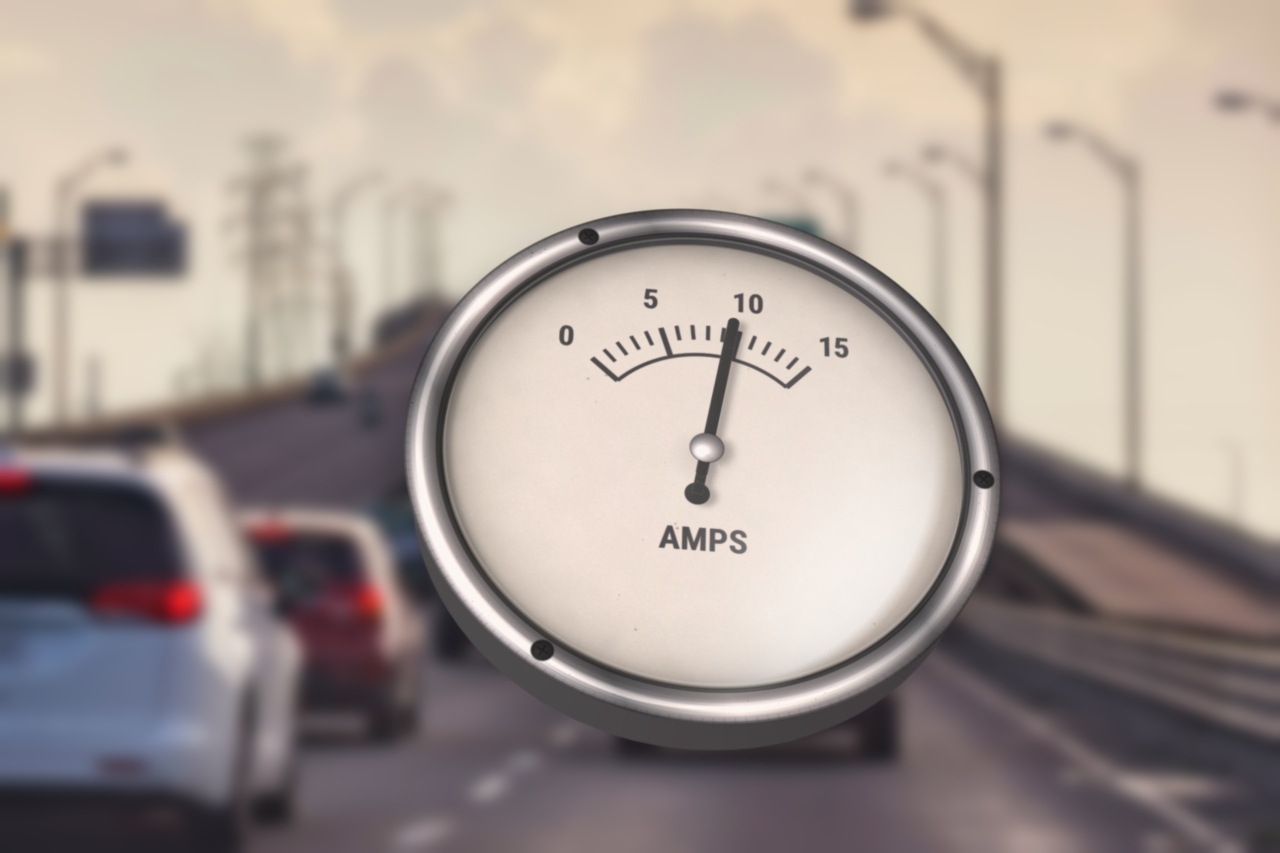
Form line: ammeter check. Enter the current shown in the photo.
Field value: 9.5 A
